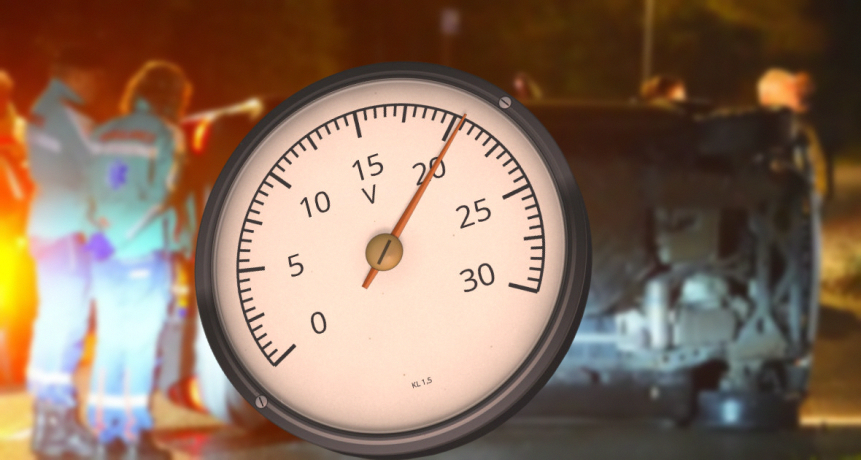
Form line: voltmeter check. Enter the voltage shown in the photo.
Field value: 20.5 V
